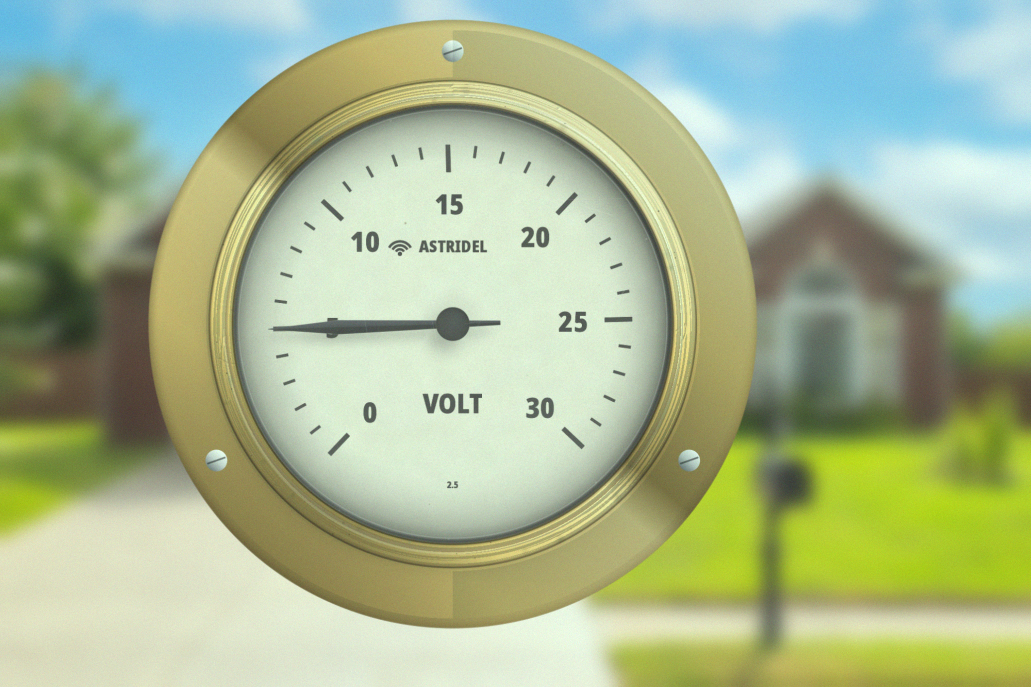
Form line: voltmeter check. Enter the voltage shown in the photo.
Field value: 5 V
